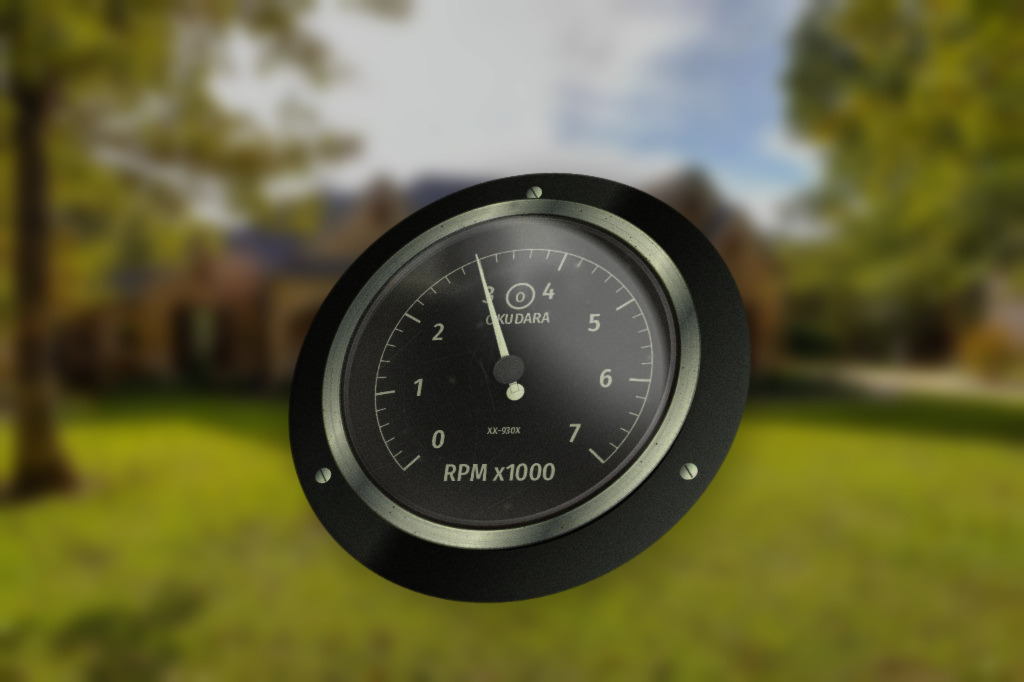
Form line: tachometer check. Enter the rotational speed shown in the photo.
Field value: 3000 rpm
